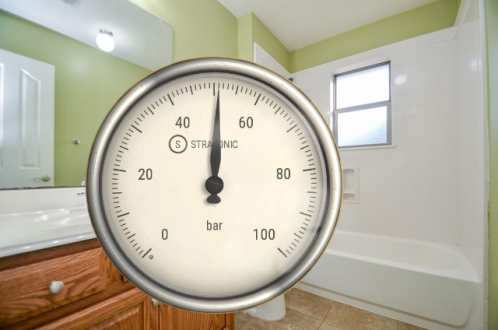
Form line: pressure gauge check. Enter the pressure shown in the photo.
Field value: 51 bar
